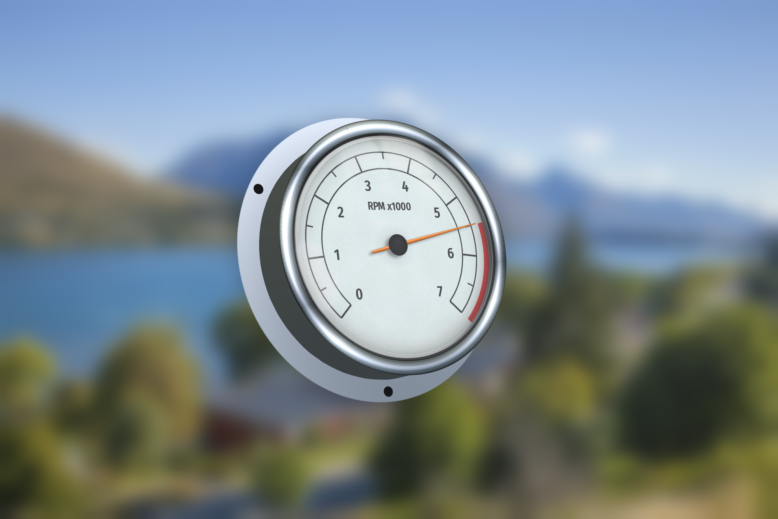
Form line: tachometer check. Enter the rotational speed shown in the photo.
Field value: 5500 rpm
